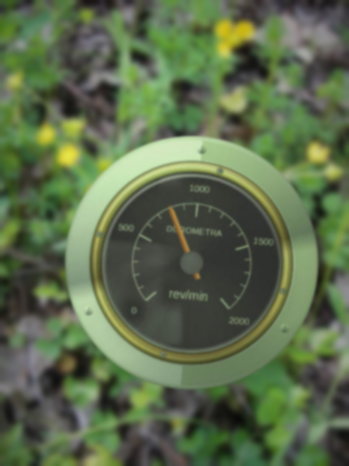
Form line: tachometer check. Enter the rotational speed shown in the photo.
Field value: 800 rpm
